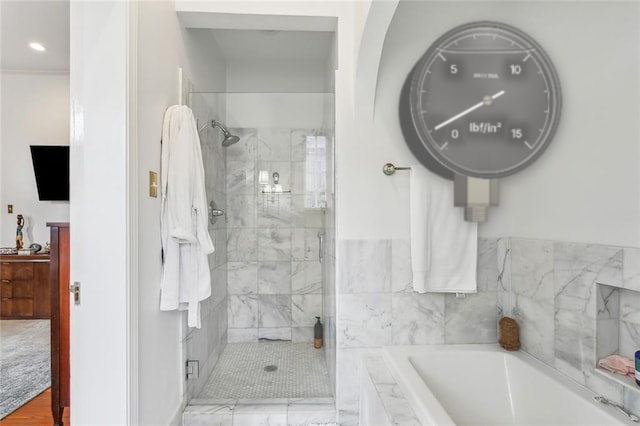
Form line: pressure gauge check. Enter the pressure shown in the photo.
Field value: 1 psi
